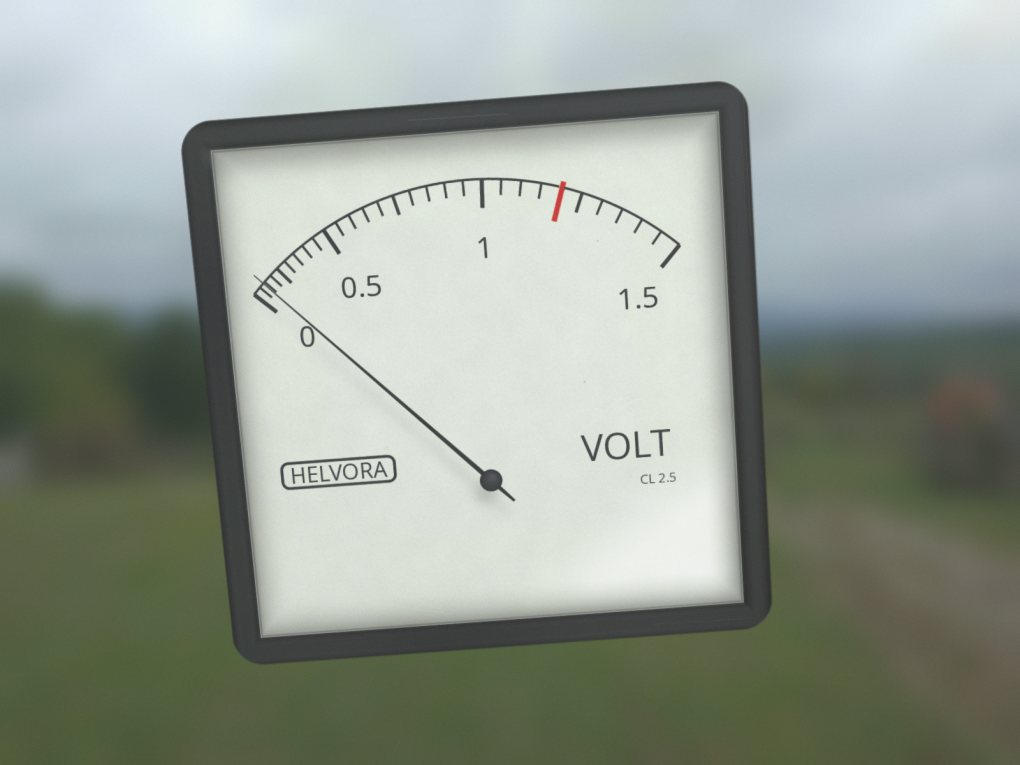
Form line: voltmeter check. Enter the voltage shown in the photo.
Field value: 0.15 V
